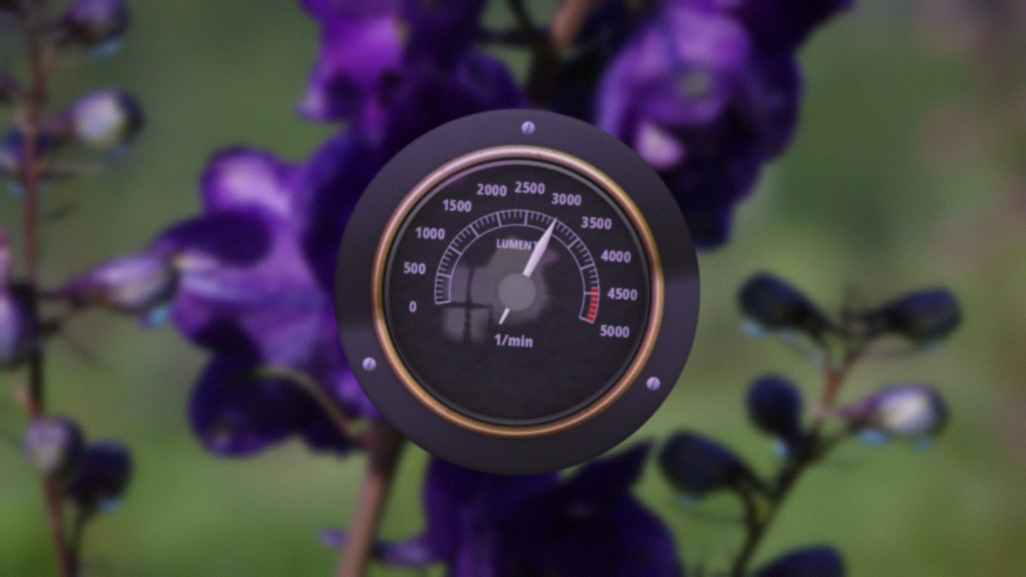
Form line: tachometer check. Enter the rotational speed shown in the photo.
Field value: 3000 rpm
